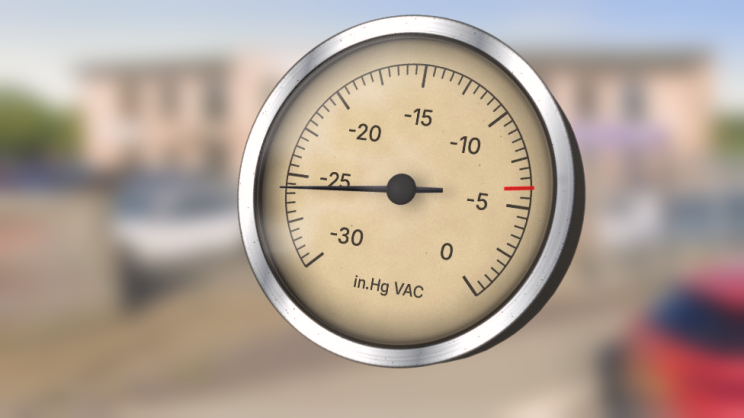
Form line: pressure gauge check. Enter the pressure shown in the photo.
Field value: -25.75 inHg
